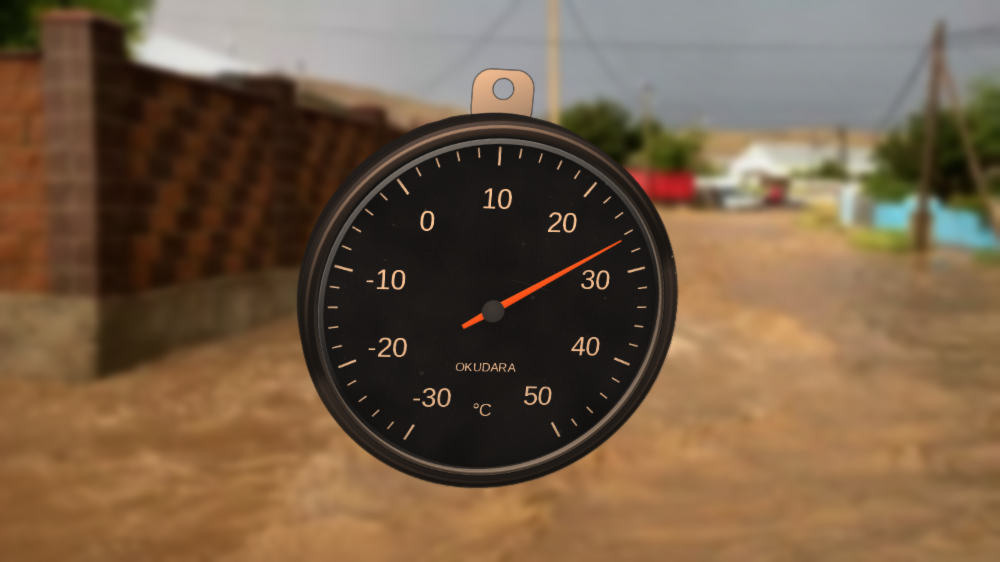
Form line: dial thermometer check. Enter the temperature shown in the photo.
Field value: 26 °C
